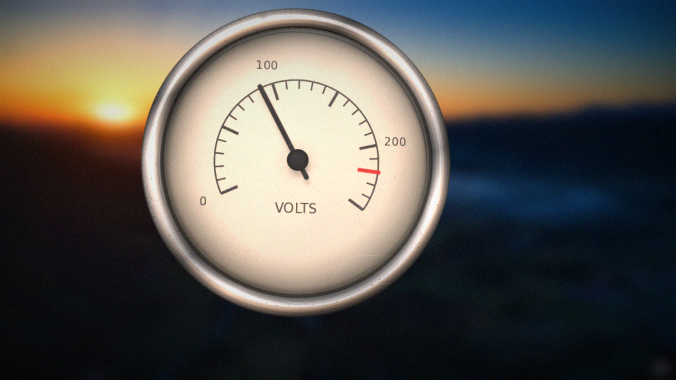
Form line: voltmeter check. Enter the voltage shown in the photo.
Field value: 90 V
